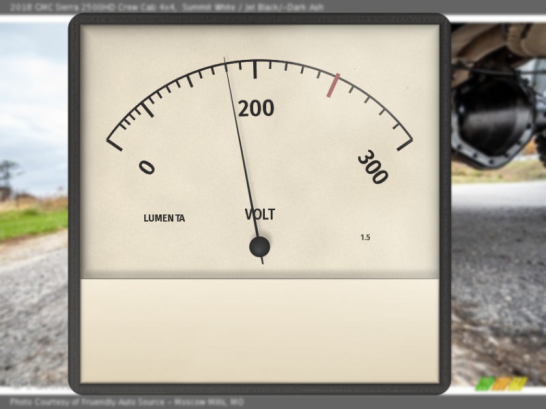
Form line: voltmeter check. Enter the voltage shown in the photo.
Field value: 180 V
